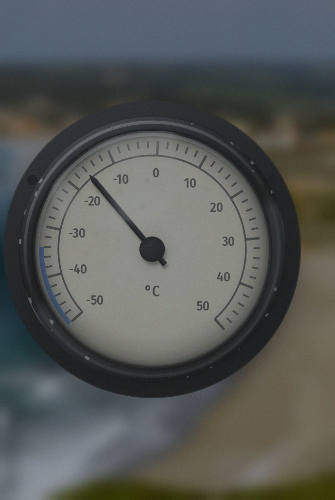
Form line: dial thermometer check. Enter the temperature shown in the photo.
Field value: -16 °C
